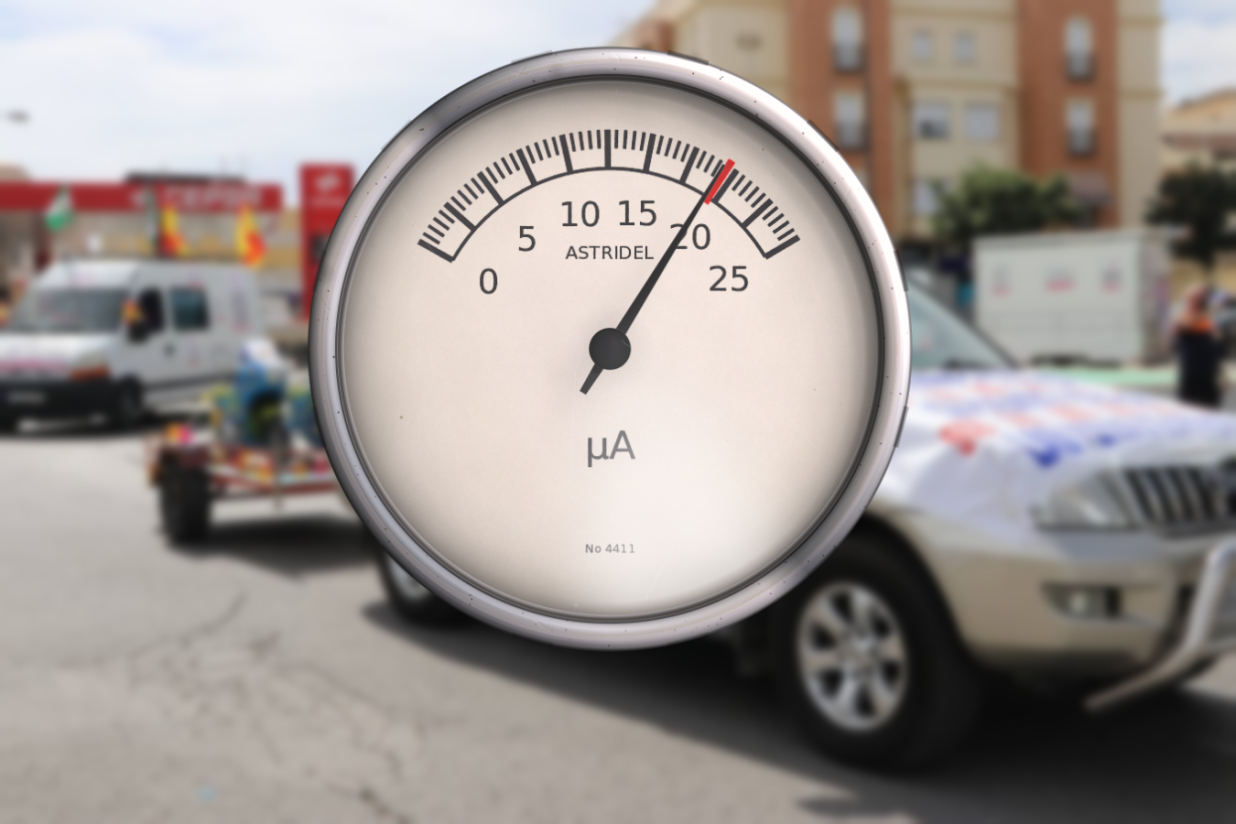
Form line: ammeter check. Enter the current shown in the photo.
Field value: 19.25 µA
